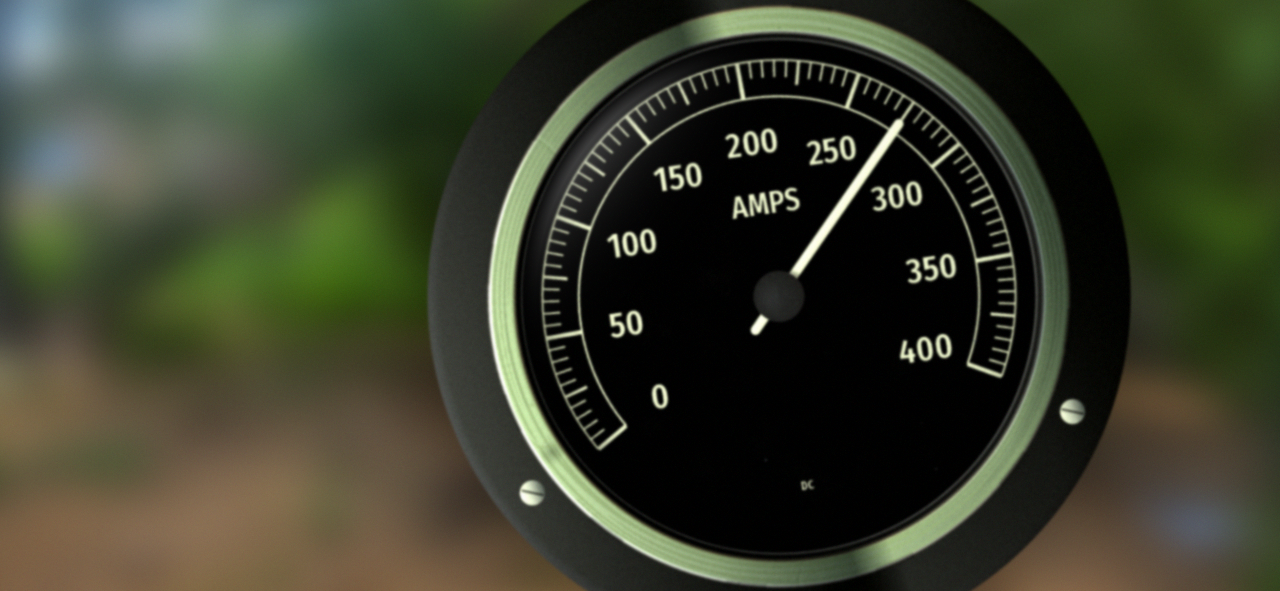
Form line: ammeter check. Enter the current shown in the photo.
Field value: 275 A
